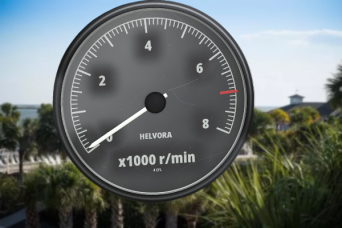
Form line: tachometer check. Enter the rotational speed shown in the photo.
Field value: 100 rpm
